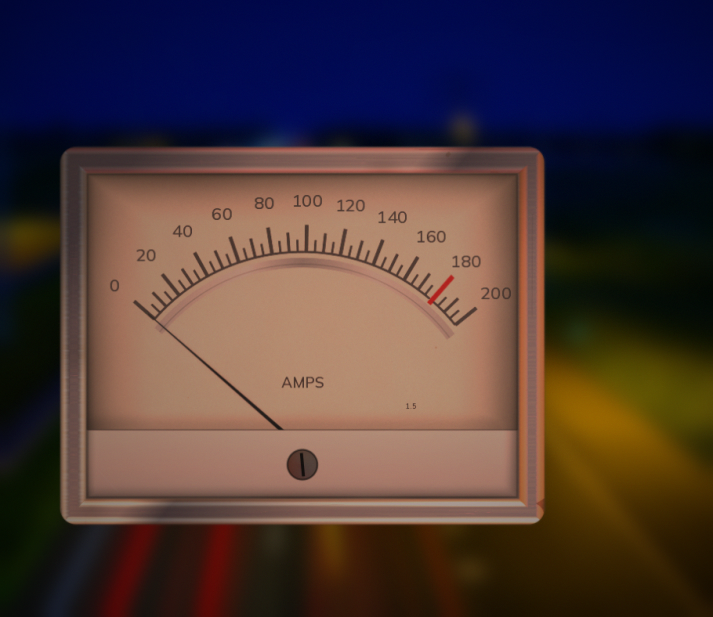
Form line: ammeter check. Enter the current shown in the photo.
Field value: 0 A
